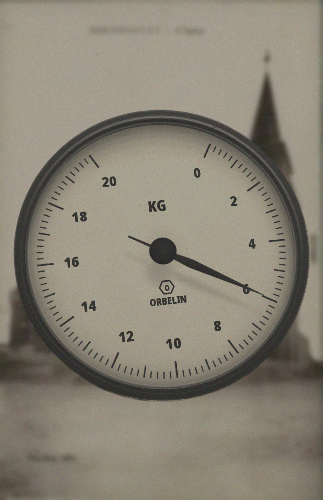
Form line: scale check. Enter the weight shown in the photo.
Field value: 6 kg
